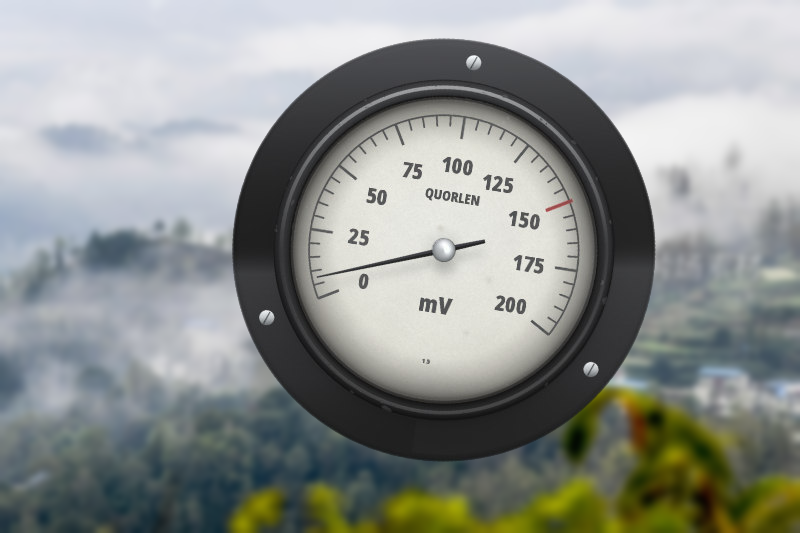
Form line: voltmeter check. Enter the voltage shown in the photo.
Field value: 7.5 mV
